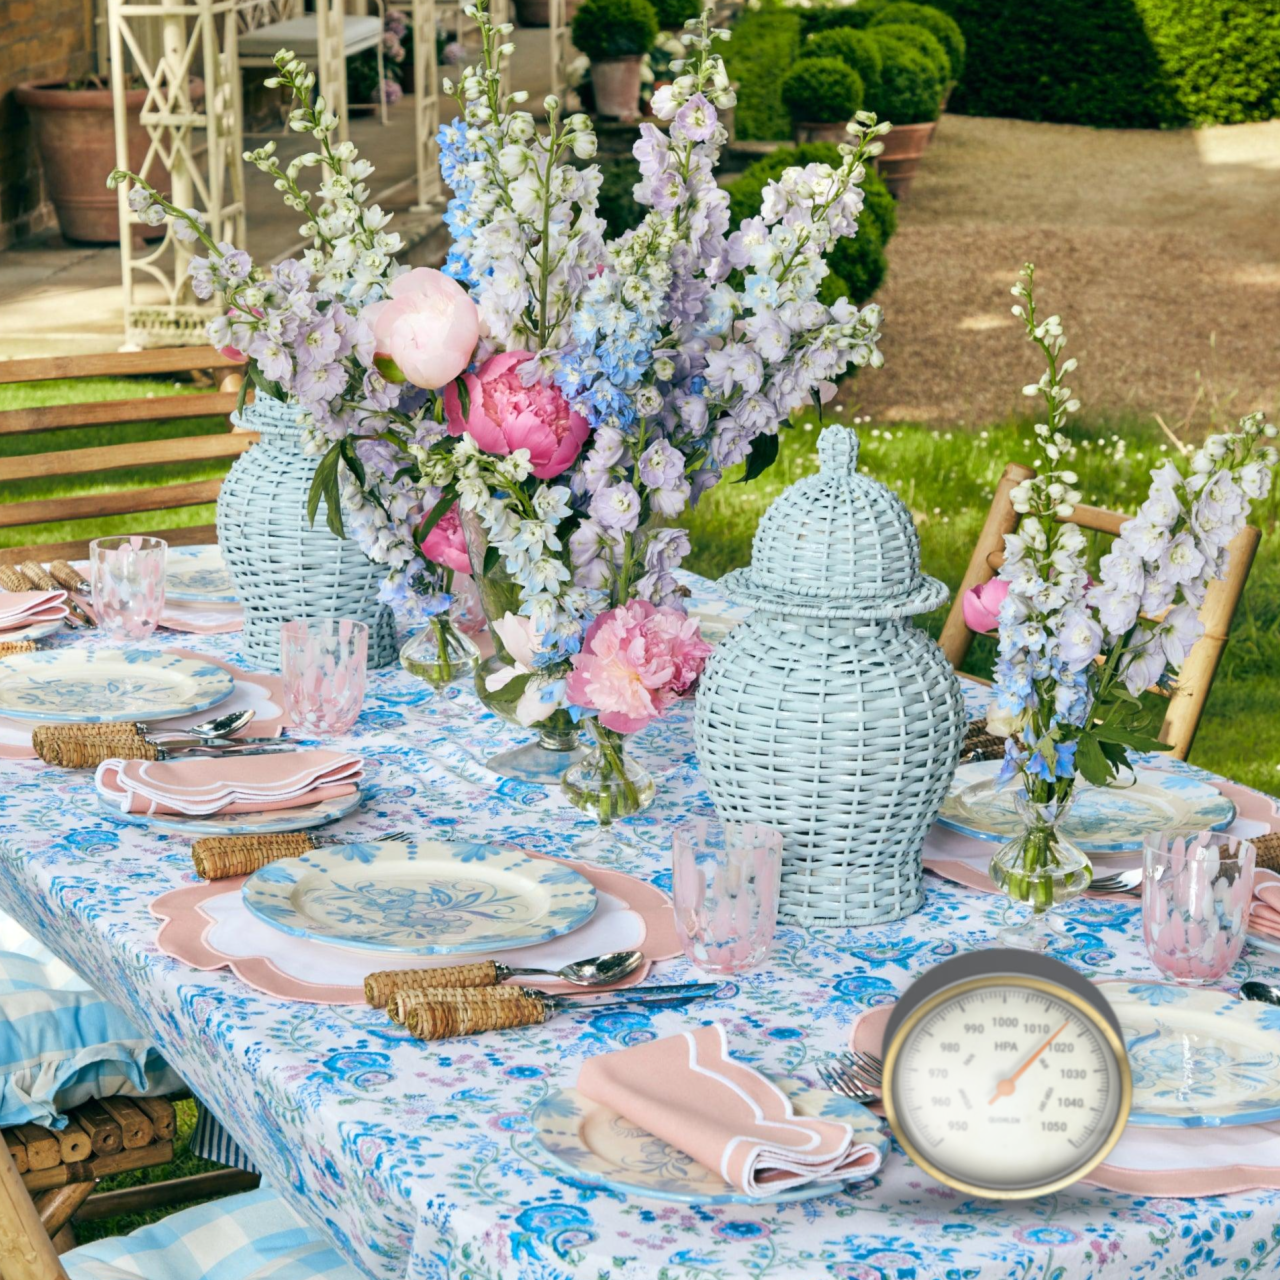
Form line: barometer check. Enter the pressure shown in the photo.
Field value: 1015 hPa
